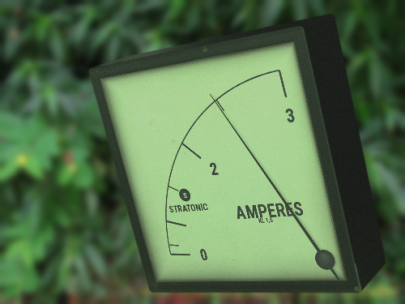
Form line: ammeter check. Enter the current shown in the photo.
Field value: 2.5 A
